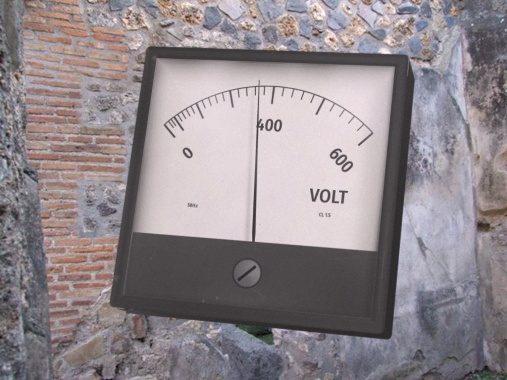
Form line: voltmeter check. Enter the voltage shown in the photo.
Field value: 370 V
